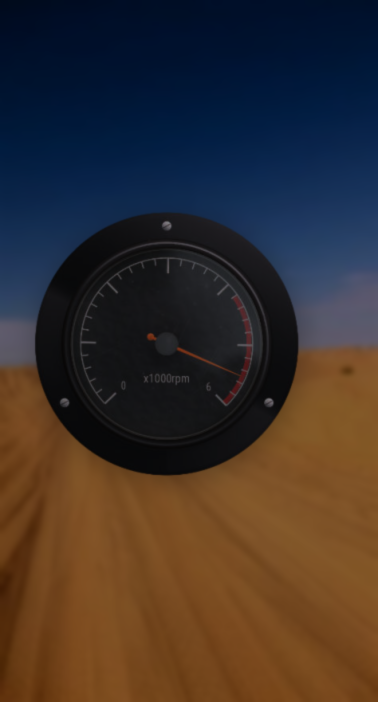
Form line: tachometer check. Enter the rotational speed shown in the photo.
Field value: 5500 rpm
